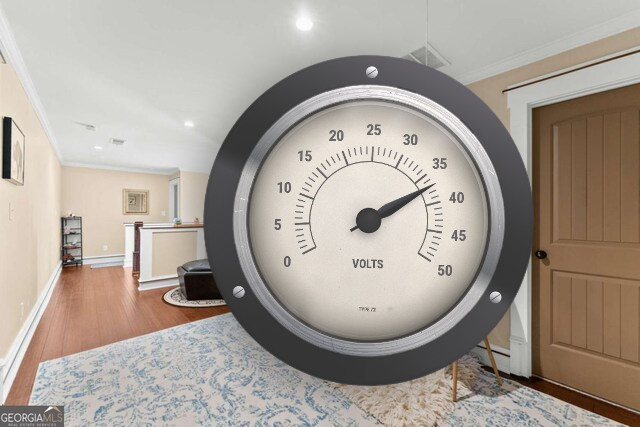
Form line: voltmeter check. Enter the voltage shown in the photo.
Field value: 37 V
